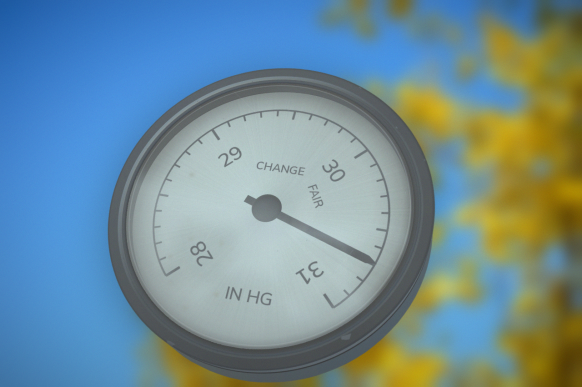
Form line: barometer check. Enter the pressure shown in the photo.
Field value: 30.7 inHg
